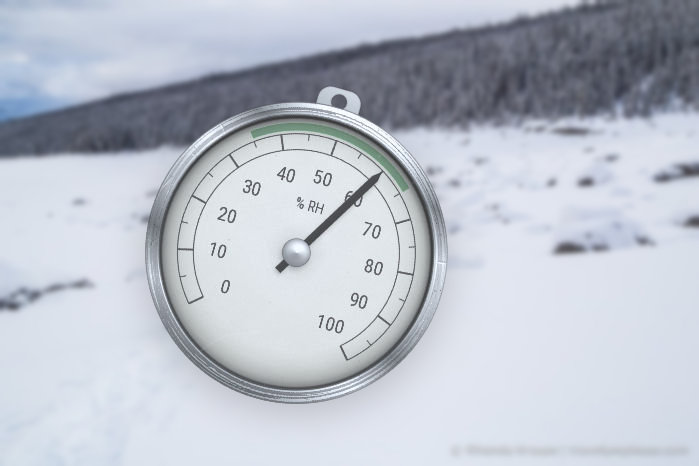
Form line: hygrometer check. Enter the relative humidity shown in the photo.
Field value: 60 %
